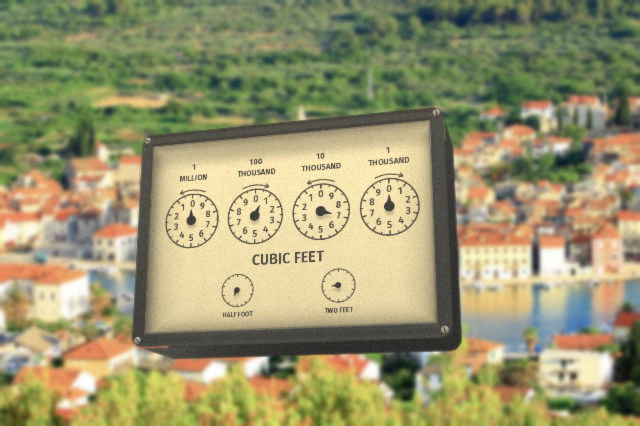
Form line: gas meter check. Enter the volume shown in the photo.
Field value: 7000 ft³
